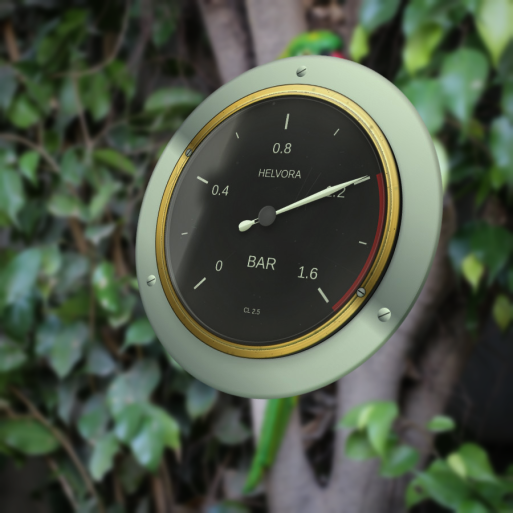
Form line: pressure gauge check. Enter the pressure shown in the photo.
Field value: 1.2 bar
